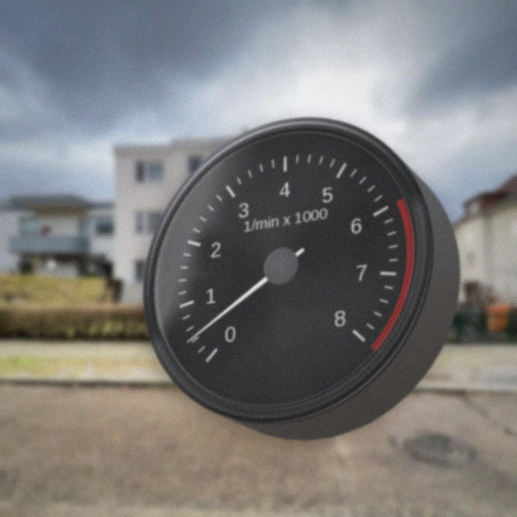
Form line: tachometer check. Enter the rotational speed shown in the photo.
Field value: 400 rpm
